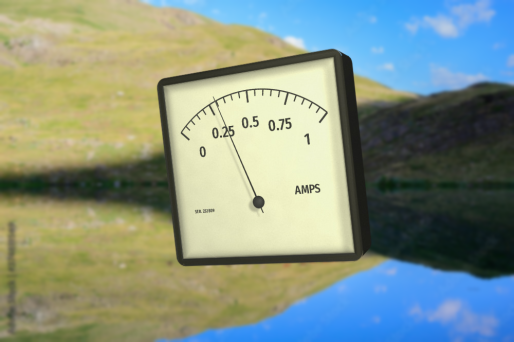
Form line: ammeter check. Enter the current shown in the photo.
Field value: 0.3 A
